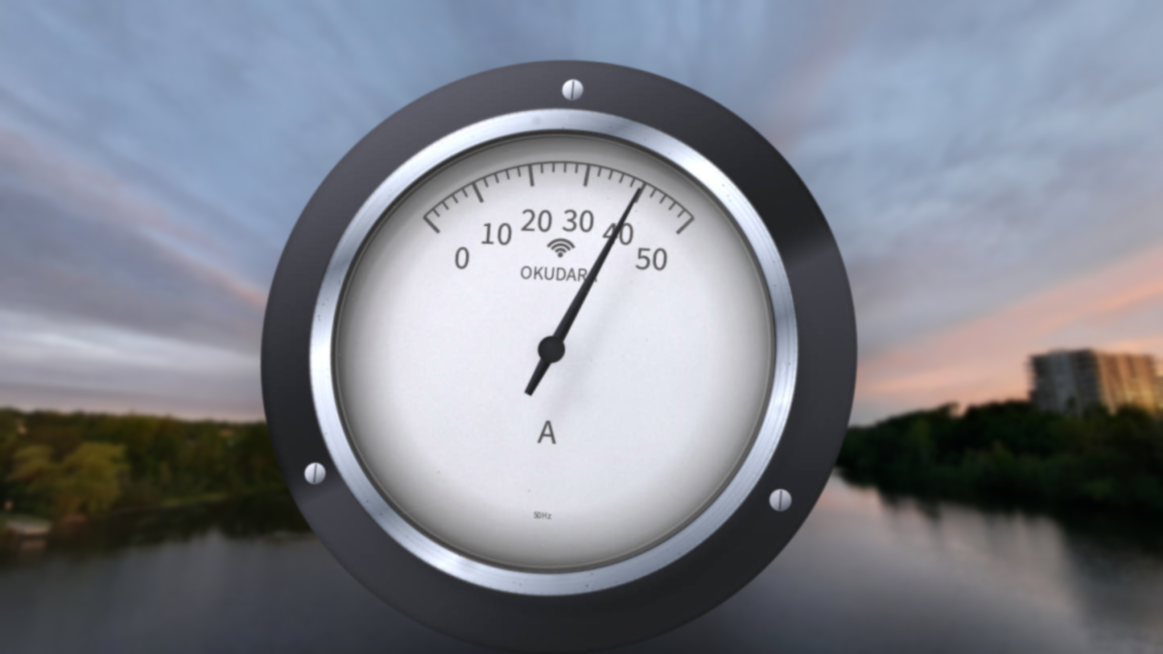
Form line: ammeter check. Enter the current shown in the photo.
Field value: 40 A
